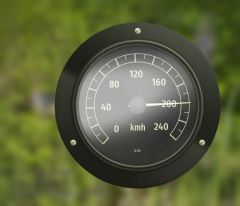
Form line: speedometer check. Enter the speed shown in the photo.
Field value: 200 km/h
